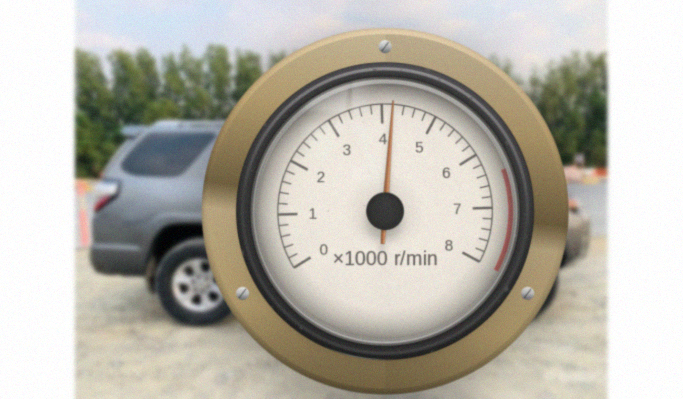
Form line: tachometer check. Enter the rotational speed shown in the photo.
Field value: 4200 rpm
